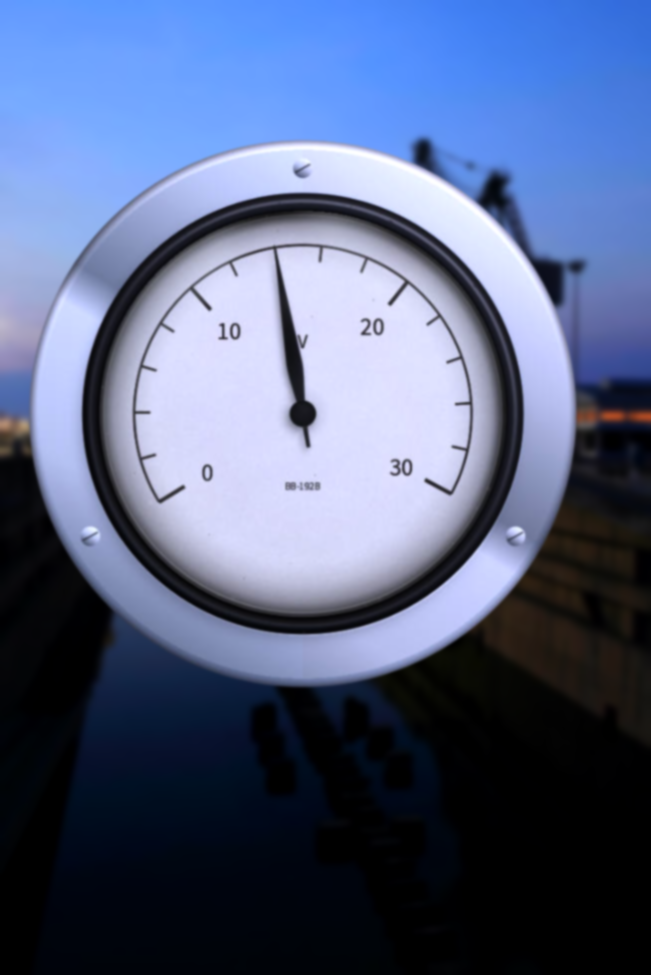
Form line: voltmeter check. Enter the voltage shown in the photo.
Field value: 14 V
